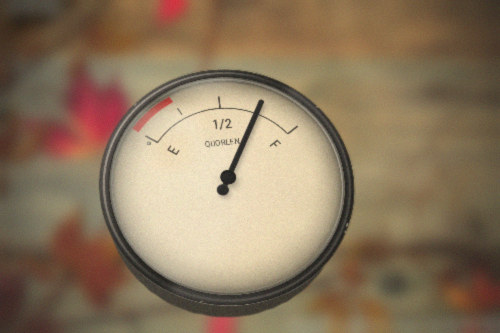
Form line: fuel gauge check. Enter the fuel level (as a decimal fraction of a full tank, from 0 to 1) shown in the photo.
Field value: 0.75
